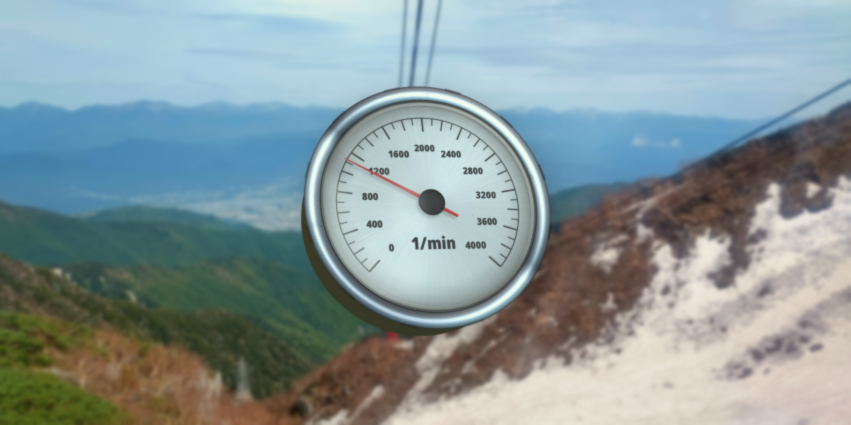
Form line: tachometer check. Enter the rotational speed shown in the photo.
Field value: 1100 rpm
